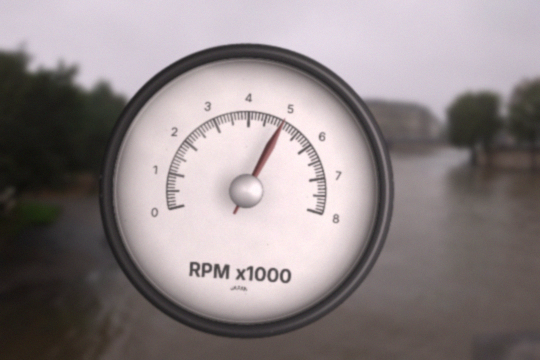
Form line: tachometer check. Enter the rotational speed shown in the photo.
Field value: 5000 rpm
